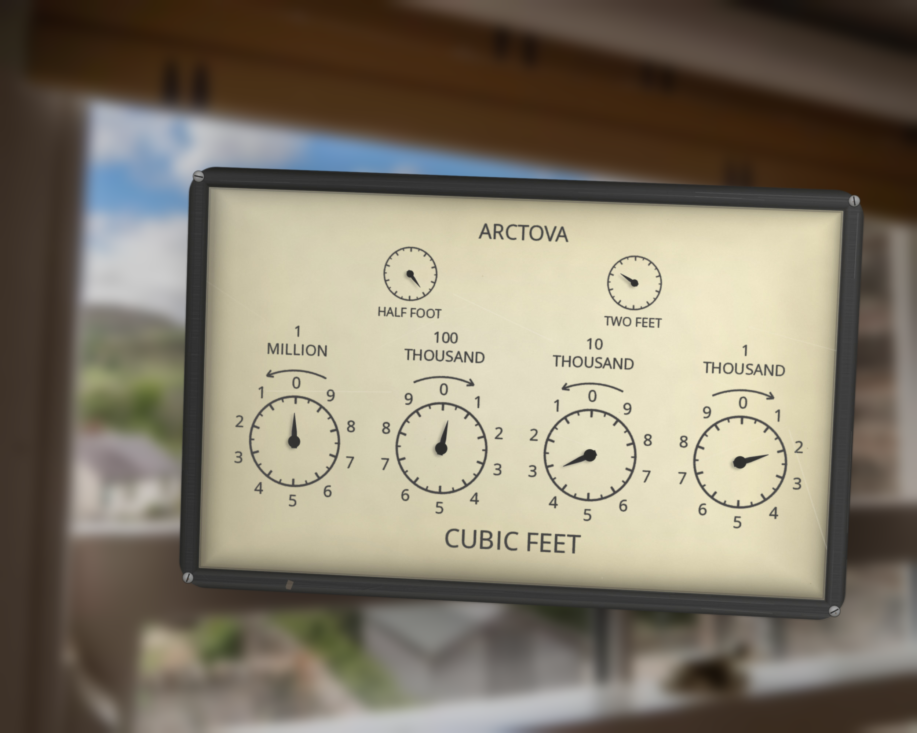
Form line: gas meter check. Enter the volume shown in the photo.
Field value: 3200 ft³
